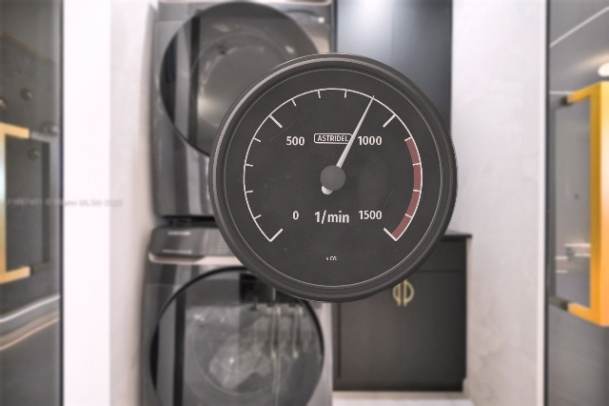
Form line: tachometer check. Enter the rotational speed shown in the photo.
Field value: 900 rpm
